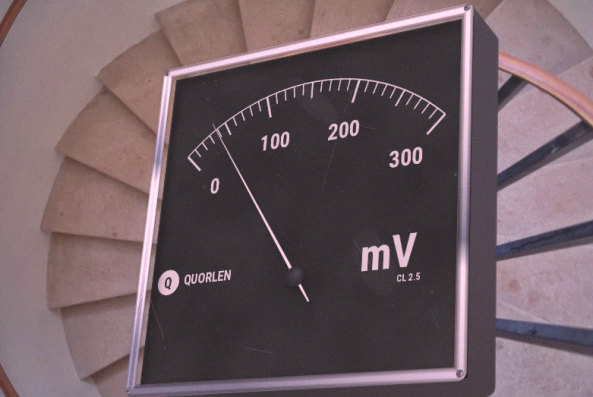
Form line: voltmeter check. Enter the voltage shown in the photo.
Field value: 40 mV
